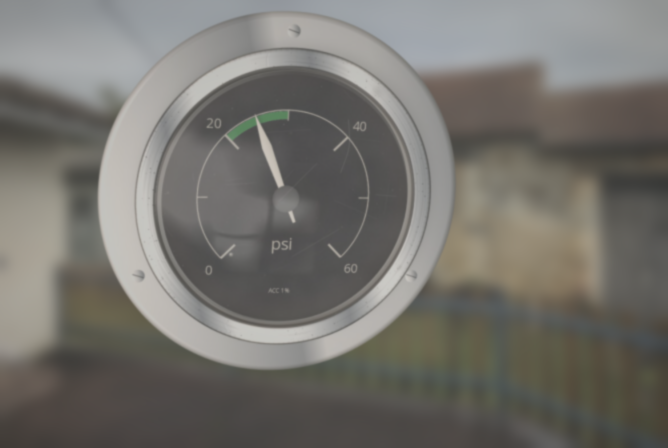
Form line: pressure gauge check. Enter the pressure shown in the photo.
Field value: 25 psi
